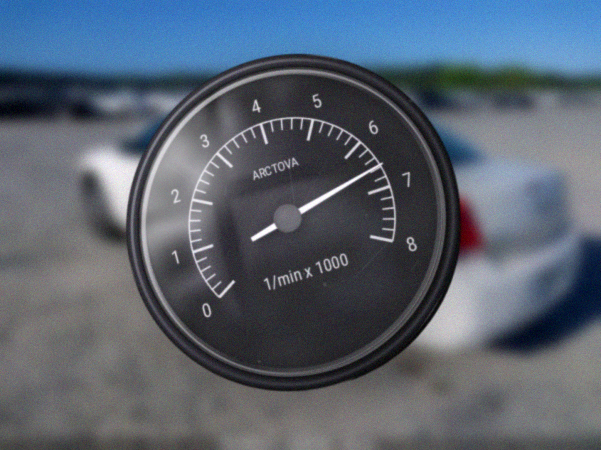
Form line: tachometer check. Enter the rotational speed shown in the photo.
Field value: 6600 rpm
